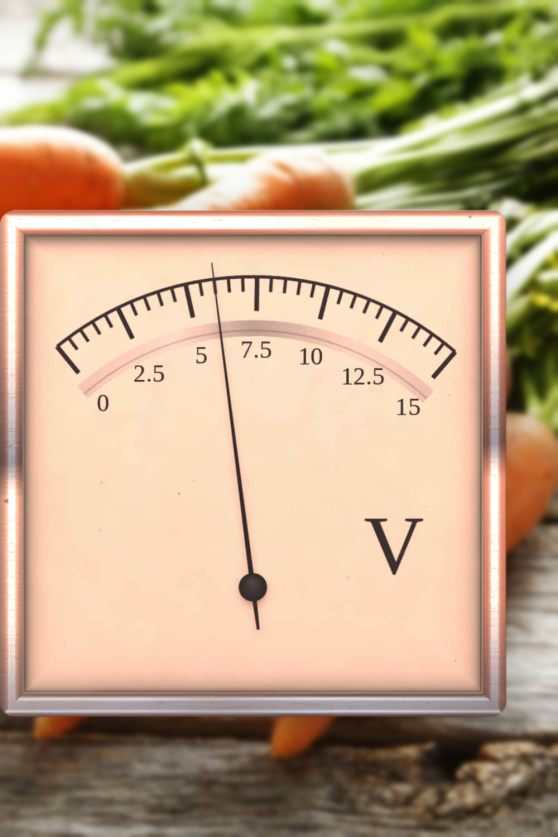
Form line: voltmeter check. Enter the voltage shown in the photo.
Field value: 6 V
